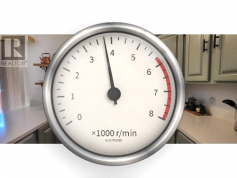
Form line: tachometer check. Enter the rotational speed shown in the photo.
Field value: 3750 rpm
